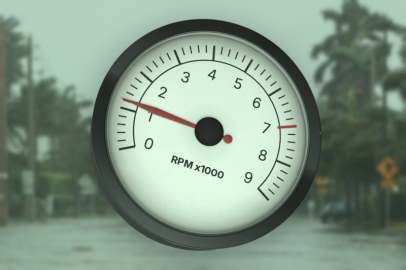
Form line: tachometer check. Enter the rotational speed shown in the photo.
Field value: 1200 rpm
